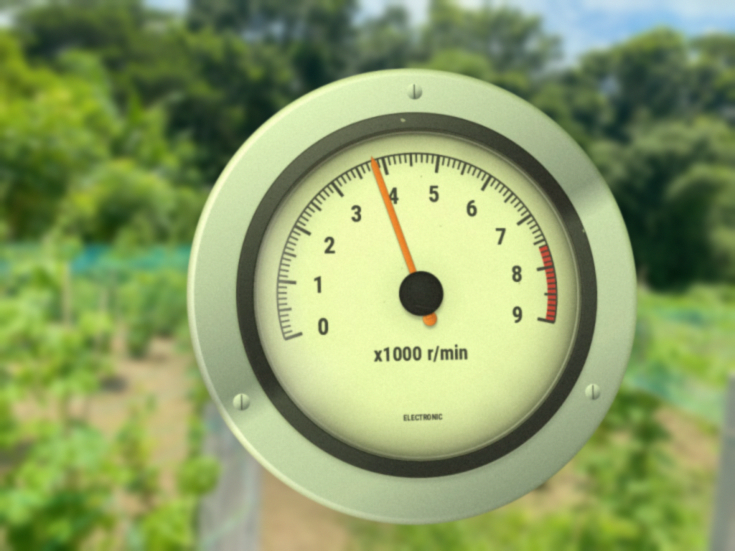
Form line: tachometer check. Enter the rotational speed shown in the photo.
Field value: 3800 rpm
